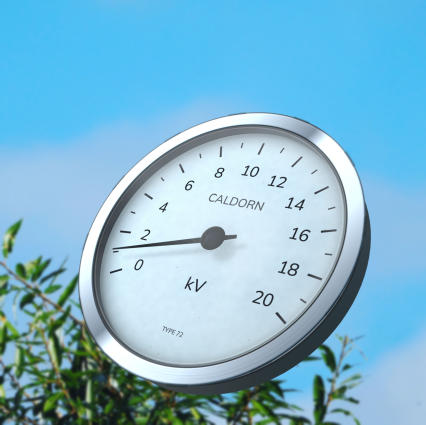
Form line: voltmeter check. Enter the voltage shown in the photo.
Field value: 1 kV
